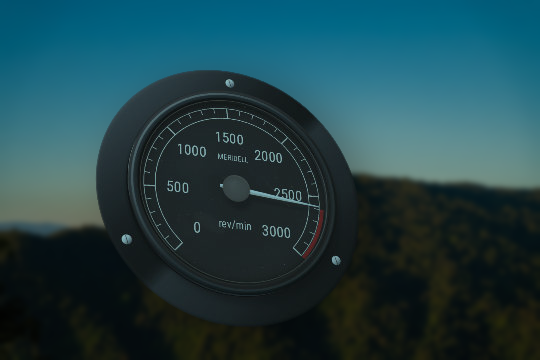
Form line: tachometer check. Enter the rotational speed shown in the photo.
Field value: 2600 rpm
